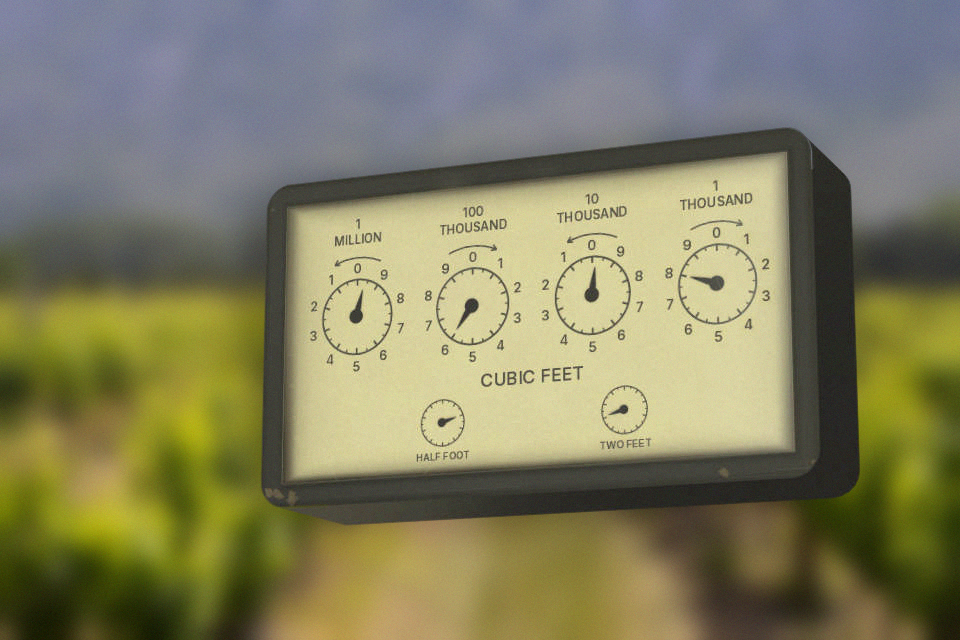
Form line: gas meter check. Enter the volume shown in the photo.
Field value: 959800 ft³
